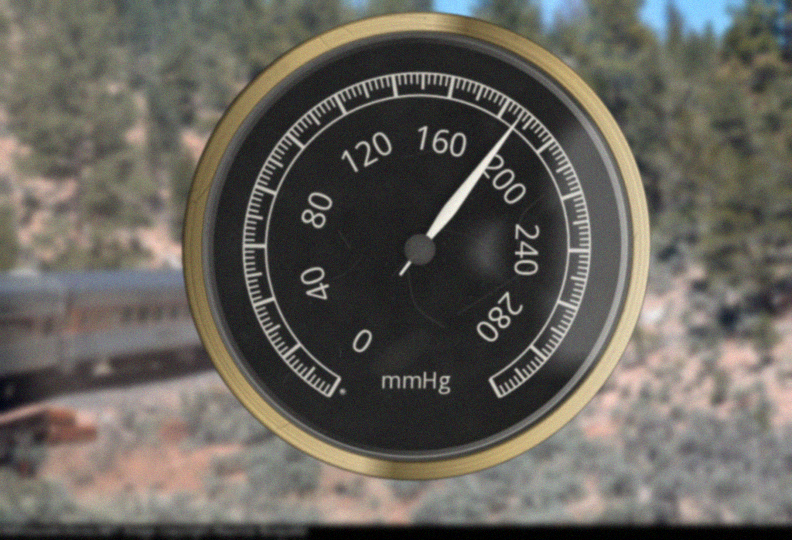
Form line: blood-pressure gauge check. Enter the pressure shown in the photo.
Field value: 186 mmHg
